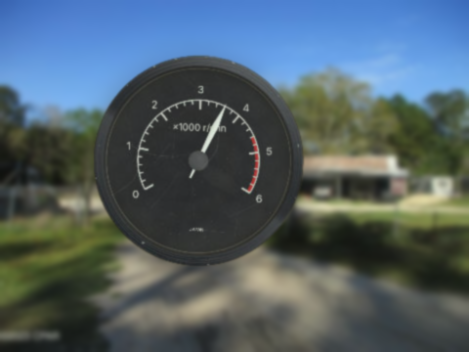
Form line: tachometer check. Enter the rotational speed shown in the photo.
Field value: 3600 rpm
